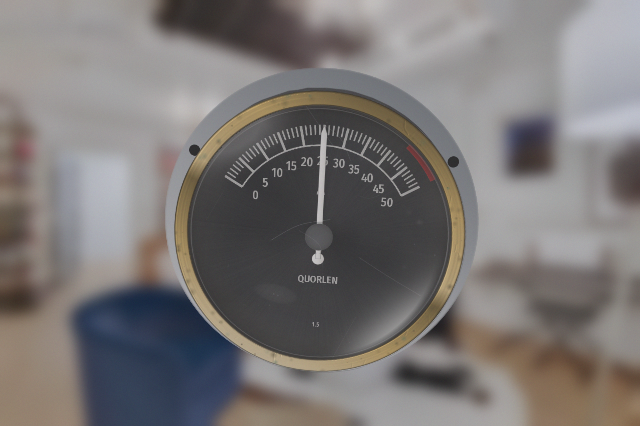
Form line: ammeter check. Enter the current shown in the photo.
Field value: 25 A
